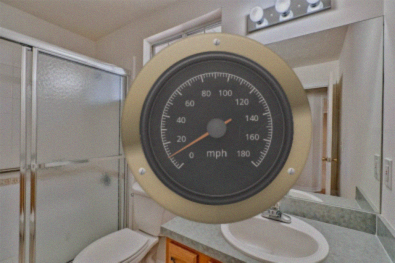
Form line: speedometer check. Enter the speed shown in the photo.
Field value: 10 mph
